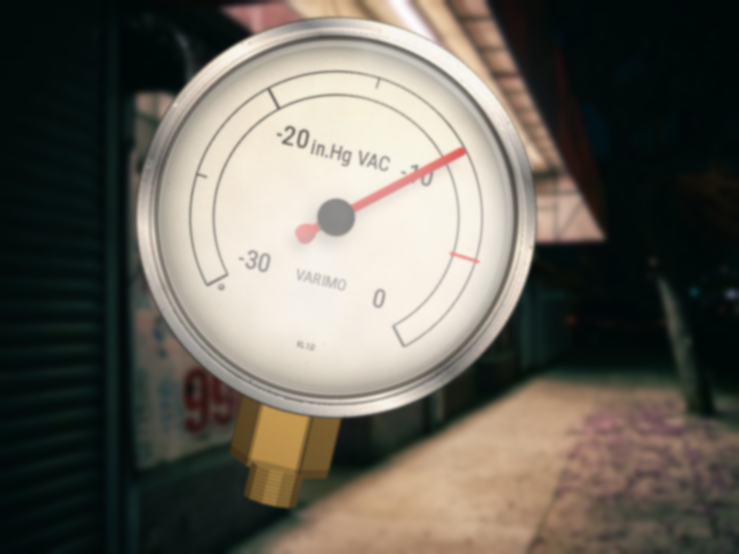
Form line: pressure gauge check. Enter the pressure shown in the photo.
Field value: -10 inHg
